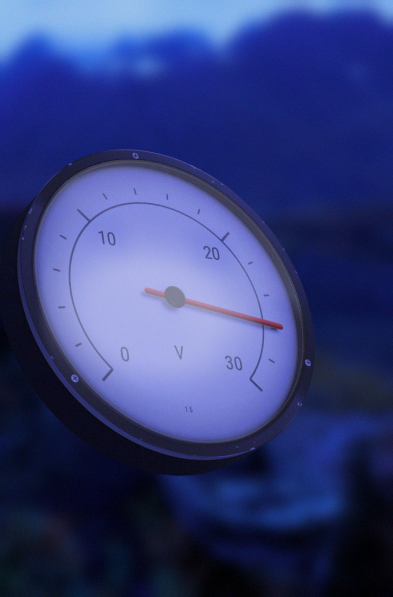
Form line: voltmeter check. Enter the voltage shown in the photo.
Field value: 26 V
